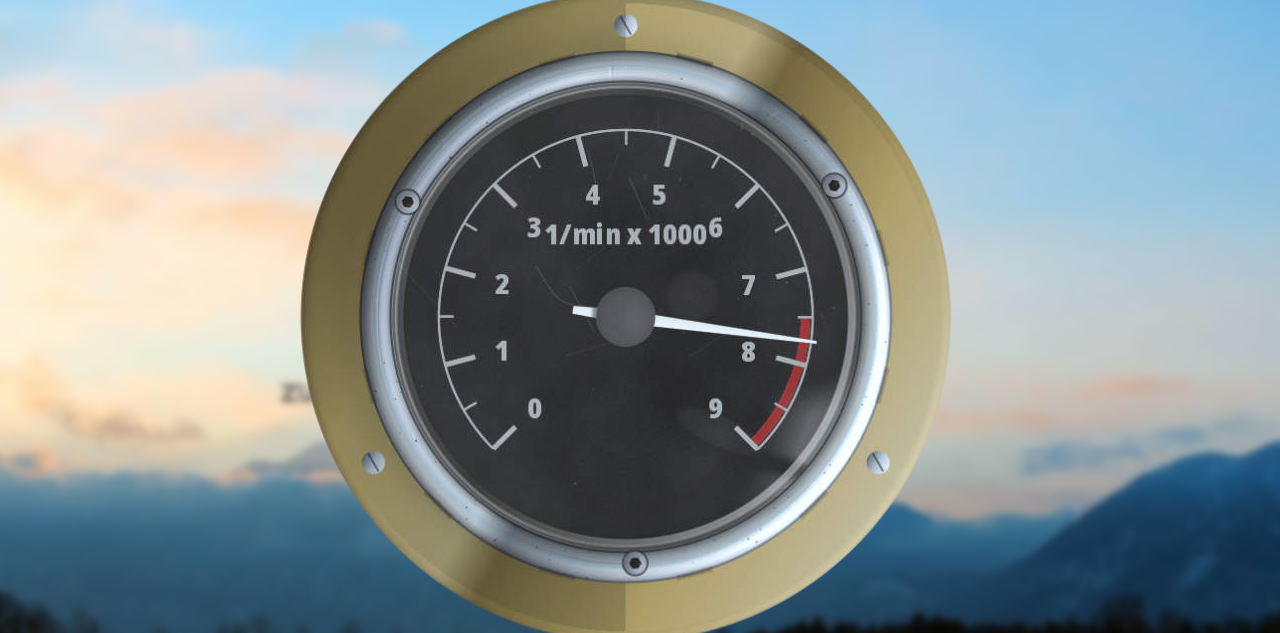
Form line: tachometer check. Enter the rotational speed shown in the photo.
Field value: 7750 rpm
